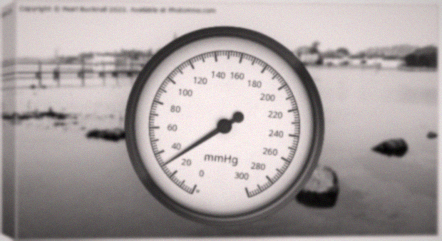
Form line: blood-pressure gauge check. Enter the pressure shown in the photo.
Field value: 30 mmHg
